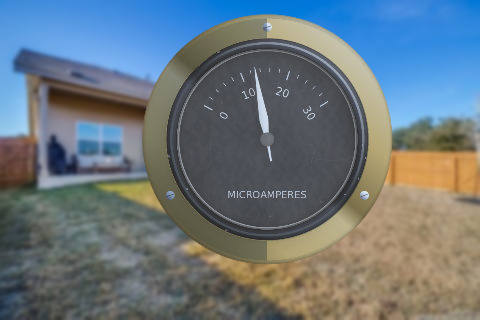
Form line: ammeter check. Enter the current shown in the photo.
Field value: 13 µA
